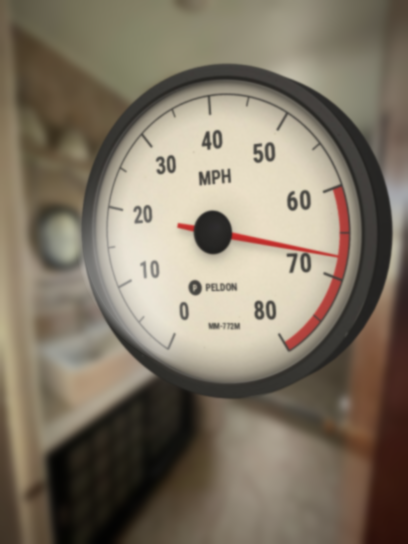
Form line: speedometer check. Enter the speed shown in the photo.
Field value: 67.5 mph
